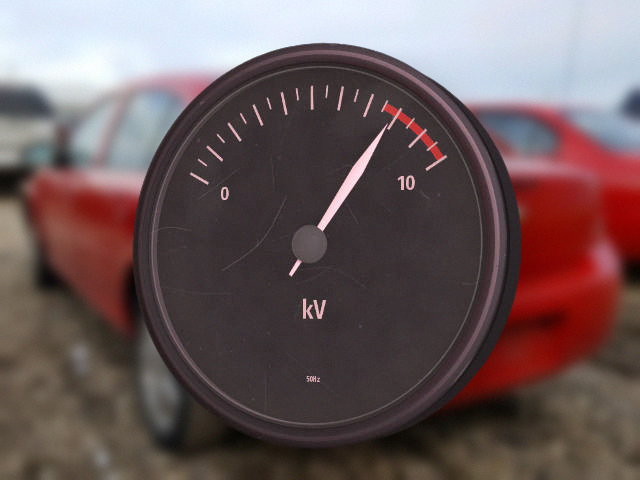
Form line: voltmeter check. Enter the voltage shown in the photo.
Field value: 8 kV
